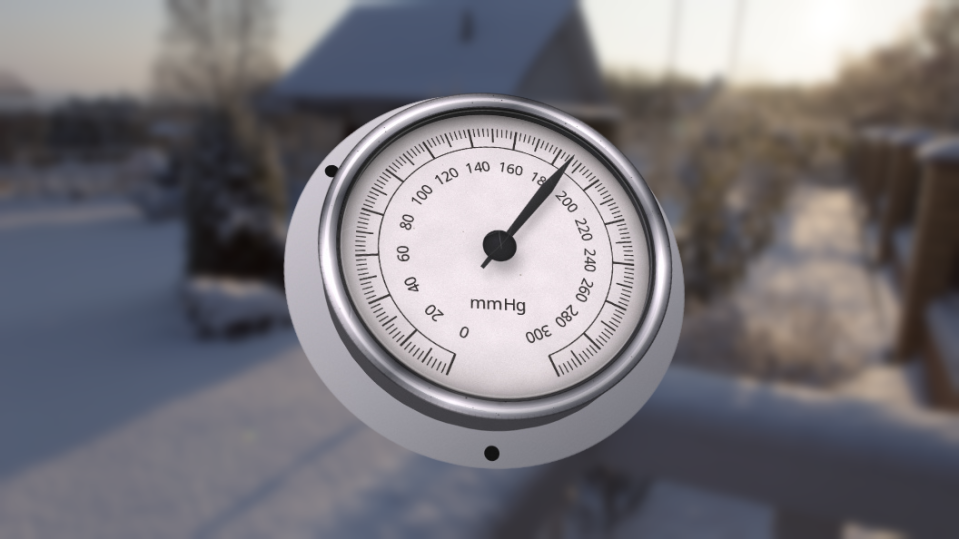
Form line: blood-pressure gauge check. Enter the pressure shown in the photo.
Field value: 186 mmHg
